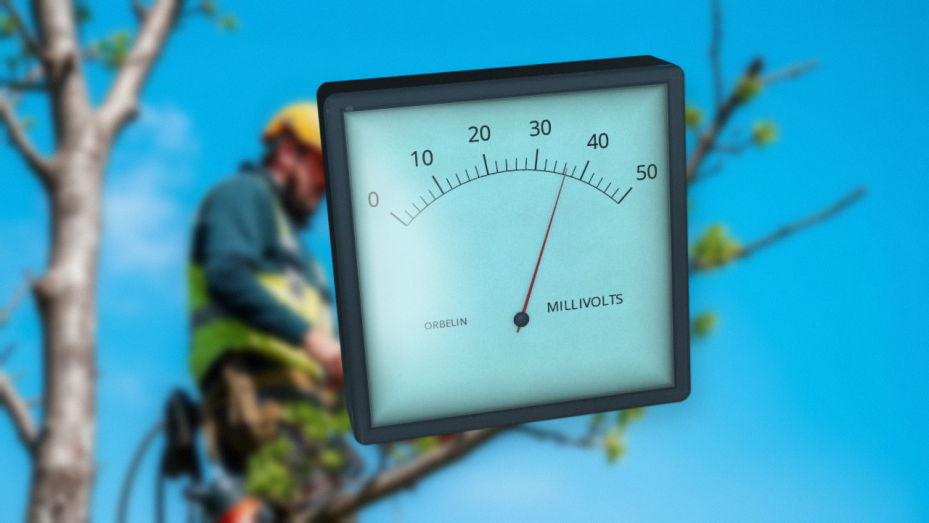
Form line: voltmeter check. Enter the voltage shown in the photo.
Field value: 36 mV
